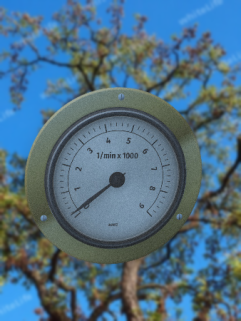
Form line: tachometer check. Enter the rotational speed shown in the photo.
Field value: 200 rpm
